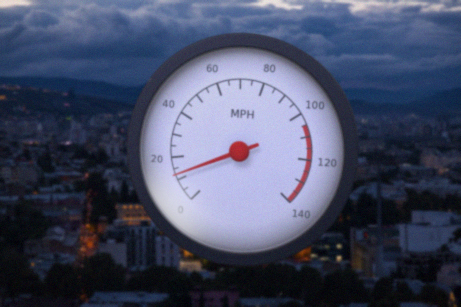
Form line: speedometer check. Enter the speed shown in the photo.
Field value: 12.5 mph
